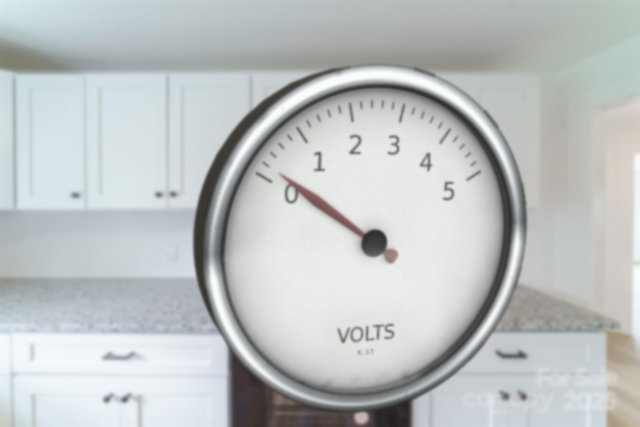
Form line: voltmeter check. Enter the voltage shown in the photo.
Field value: 0.2 V
